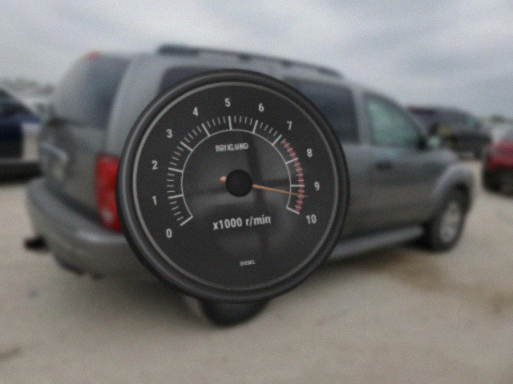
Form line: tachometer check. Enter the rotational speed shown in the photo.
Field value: 9400 rpm
